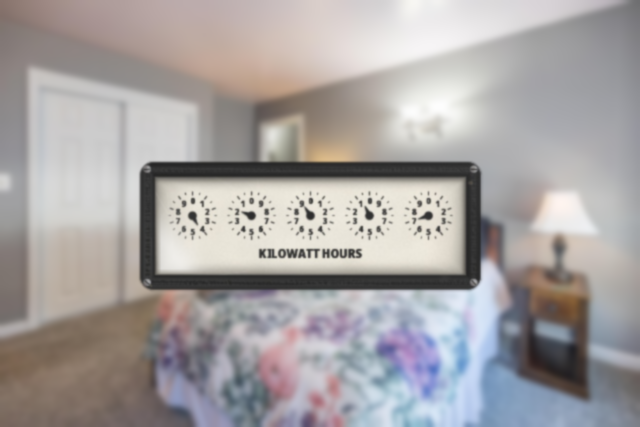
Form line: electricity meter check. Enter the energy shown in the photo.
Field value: 41907 kWh
